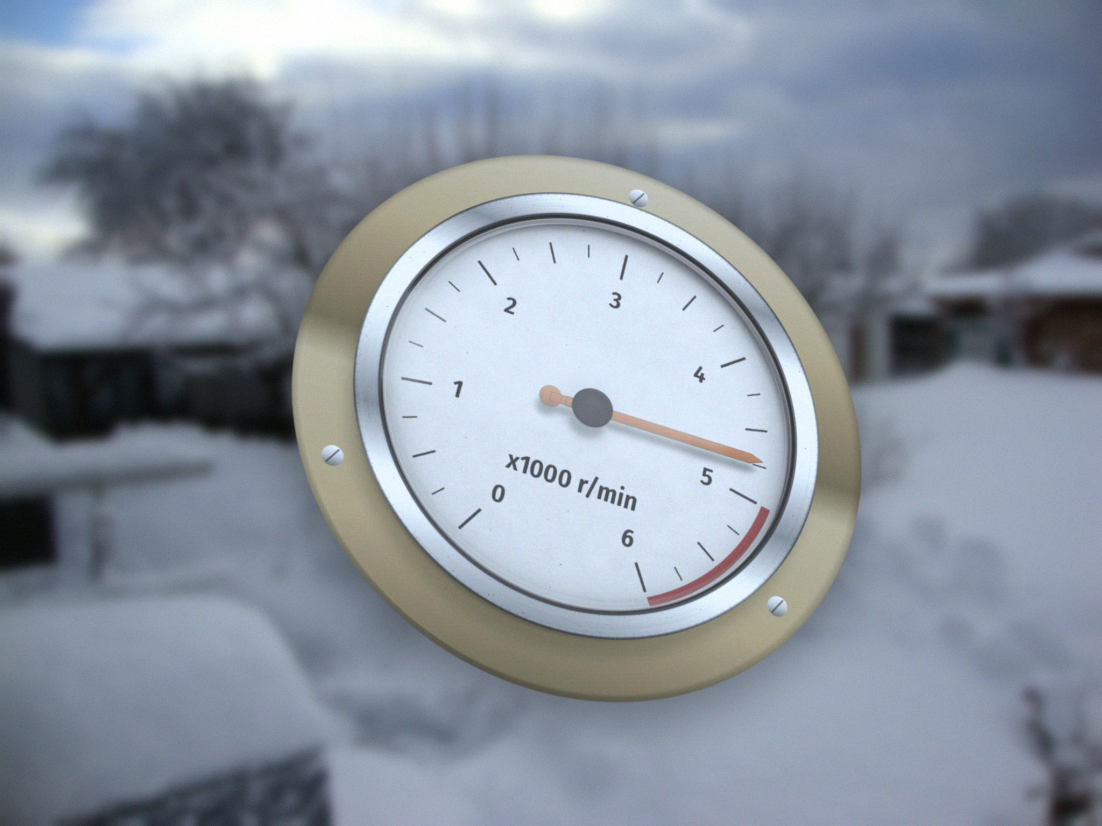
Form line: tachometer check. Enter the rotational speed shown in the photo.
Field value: 4750 rpm
